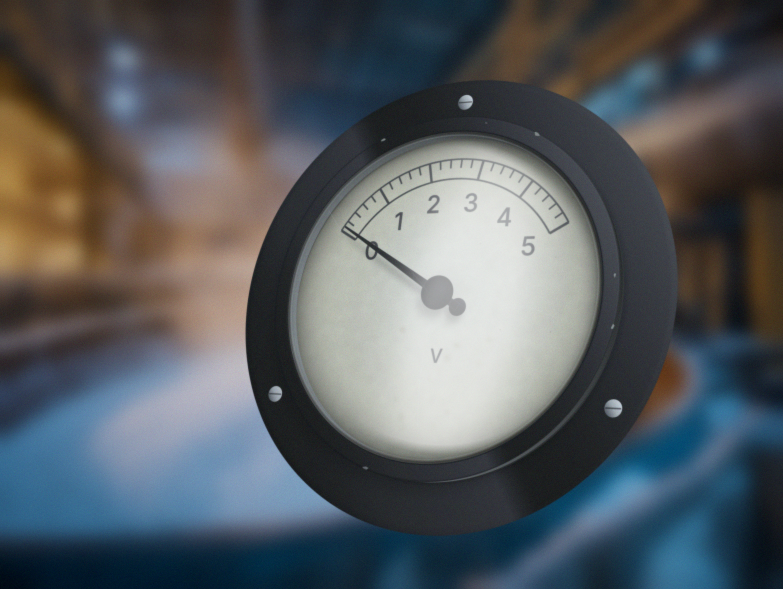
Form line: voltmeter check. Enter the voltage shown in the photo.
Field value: 0.1 V
